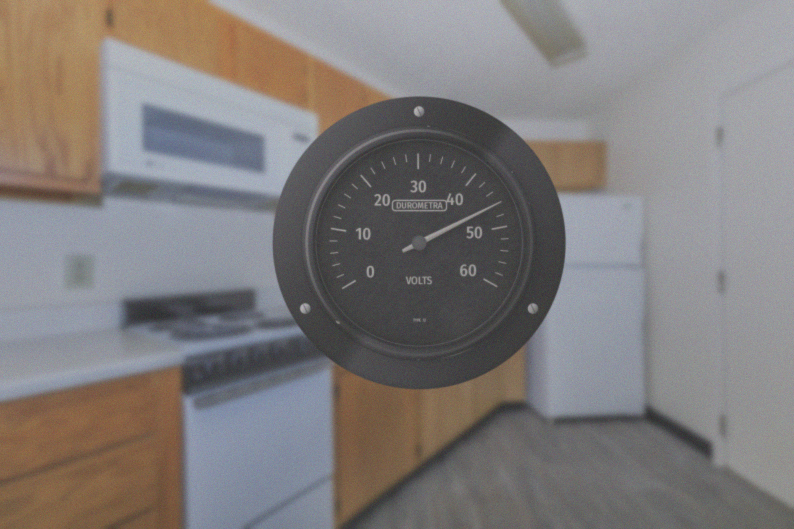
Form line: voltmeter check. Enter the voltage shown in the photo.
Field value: 46 V
